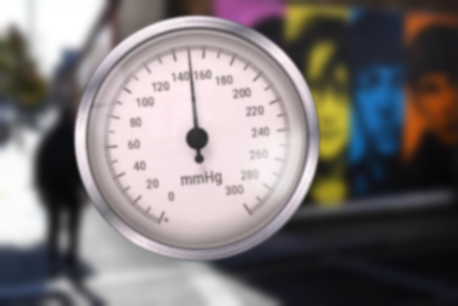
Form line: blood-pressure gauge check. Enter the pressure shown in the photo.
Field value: 150 mmHg
